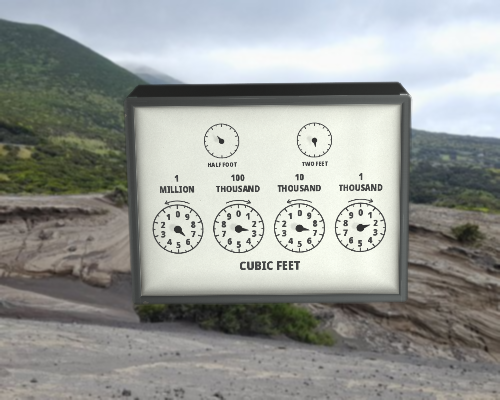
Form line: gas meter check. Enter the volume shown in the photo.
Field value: 627200 ft³
